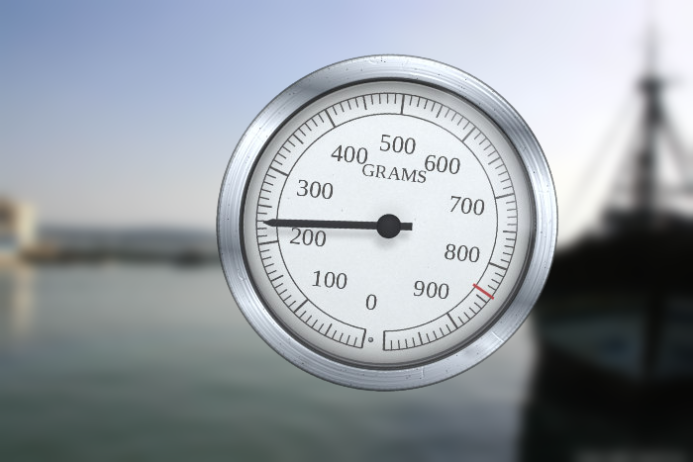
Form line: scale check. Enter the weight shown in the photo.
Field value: 230 g
